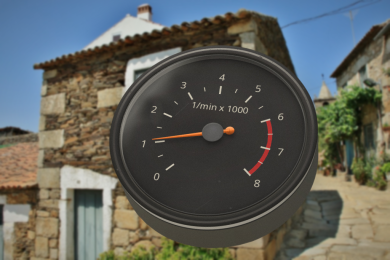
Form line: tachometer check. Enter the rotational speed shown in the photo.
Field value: 1000 rpm
